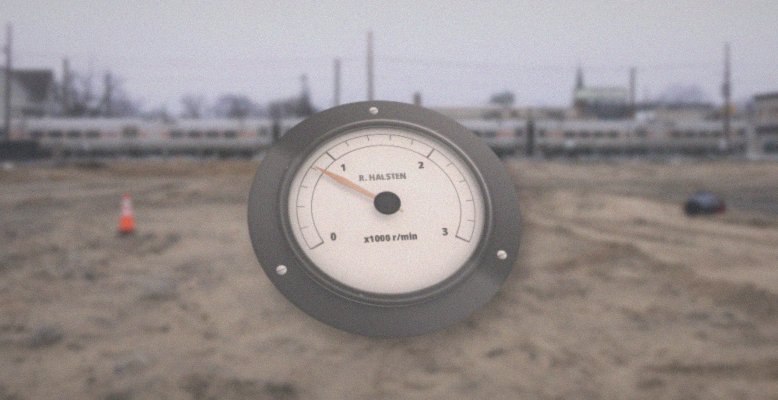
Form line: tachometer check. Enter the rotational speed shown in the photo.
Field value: 800 rpm
